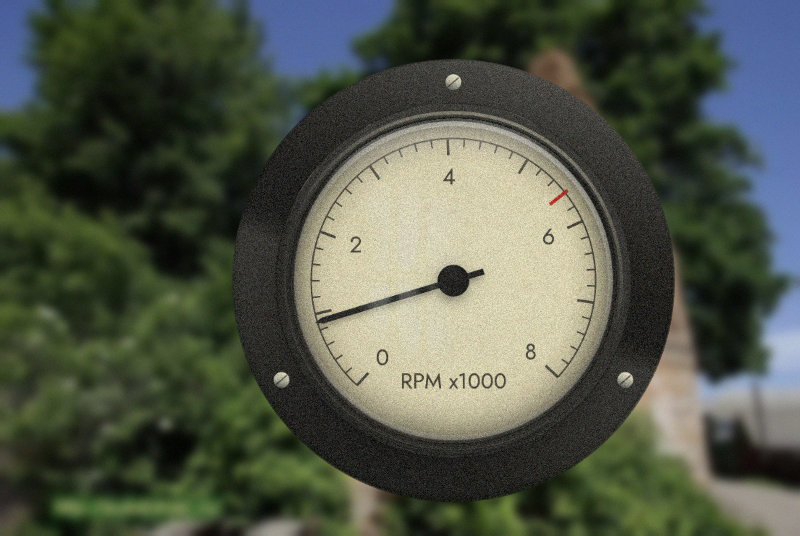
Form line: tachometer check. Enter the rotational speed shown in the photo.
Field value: 900 rpm
